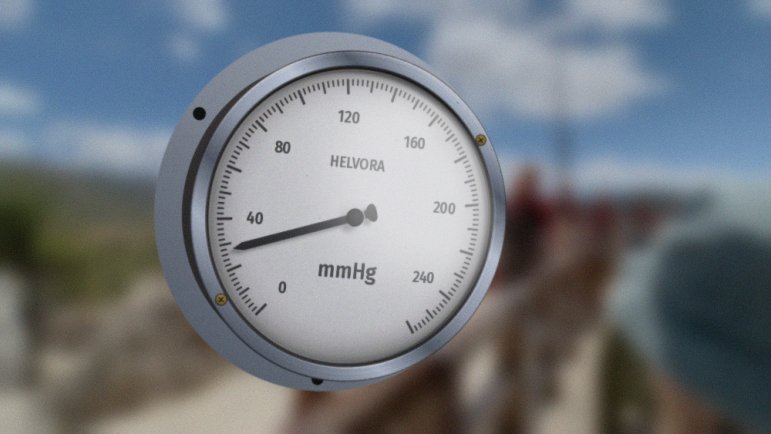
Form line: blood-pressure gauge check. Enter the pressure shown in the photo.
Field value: 28 mmHg
